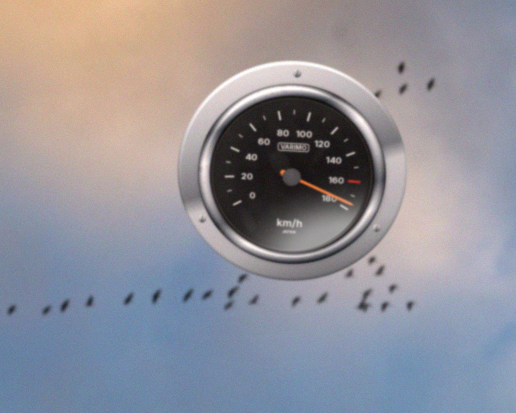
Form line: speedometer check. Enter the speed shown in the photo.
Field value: 175 km/h
